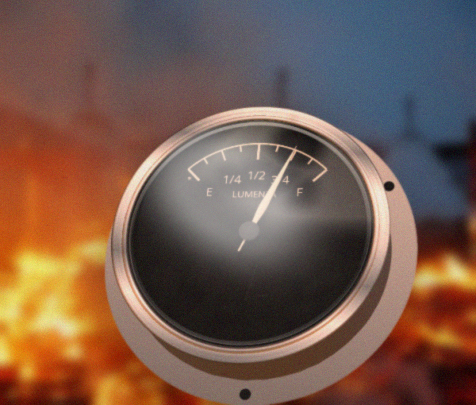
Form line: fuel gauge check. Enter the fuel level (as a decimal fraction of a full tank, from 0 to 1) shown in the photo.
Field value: 0.75
